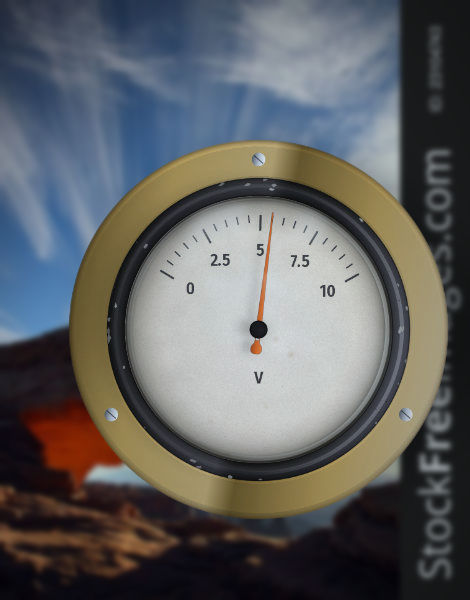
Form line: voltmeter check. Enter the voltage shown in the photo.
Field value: 5.5 V
